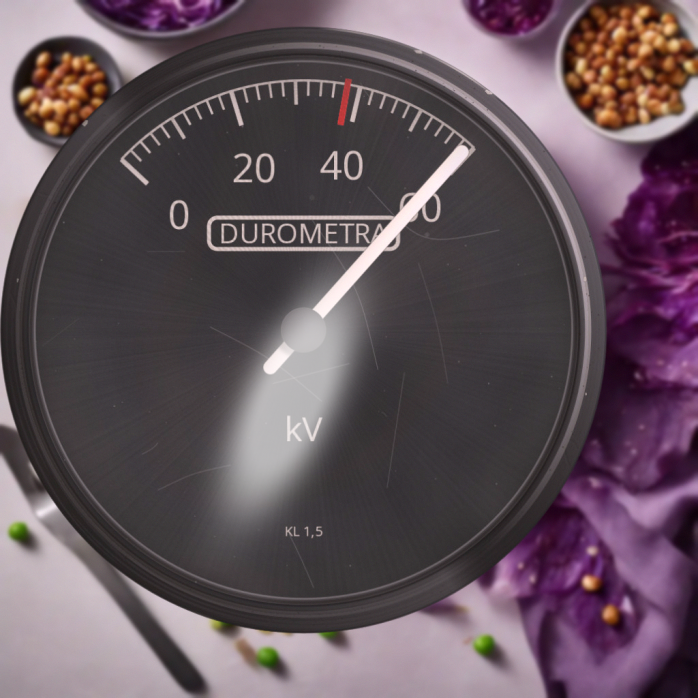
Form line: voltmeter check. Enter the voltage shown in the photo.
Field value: 59 kV
